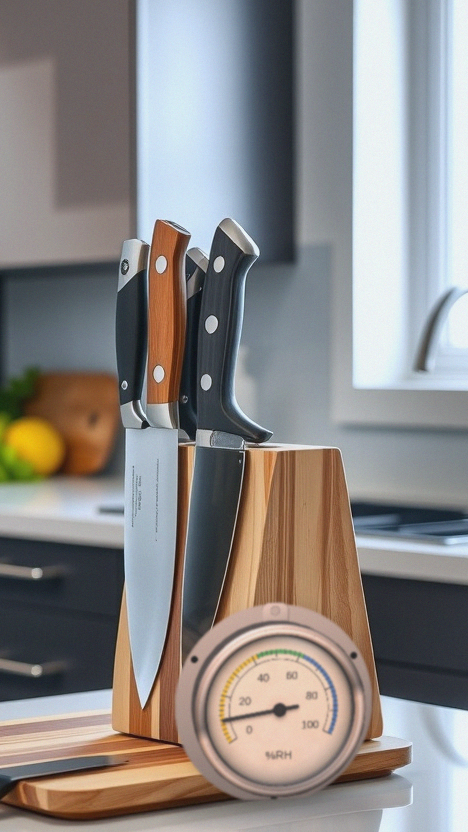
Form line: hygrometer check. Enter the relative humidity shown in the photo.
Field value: 10 %
